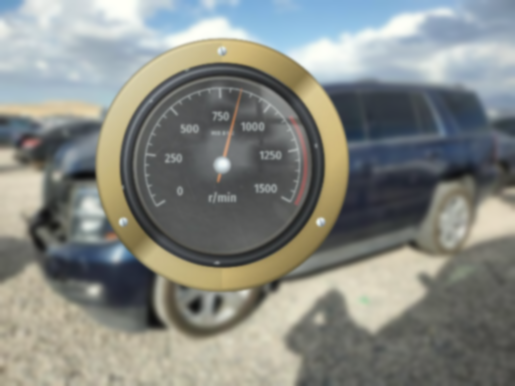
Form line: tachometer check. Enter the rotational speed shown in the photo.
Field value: 850 rpm
